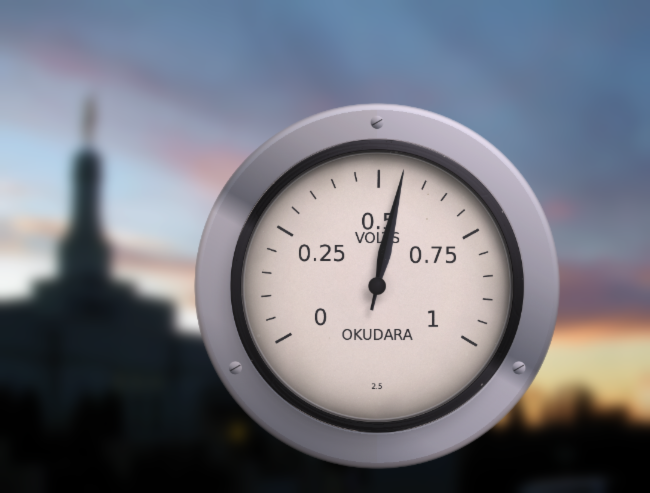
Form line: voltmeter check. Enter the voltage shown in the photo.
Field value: 0.55 V
